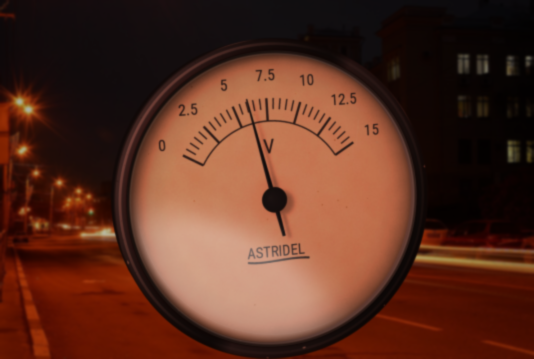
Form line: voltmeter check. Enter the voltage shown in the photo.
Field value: 6 V
